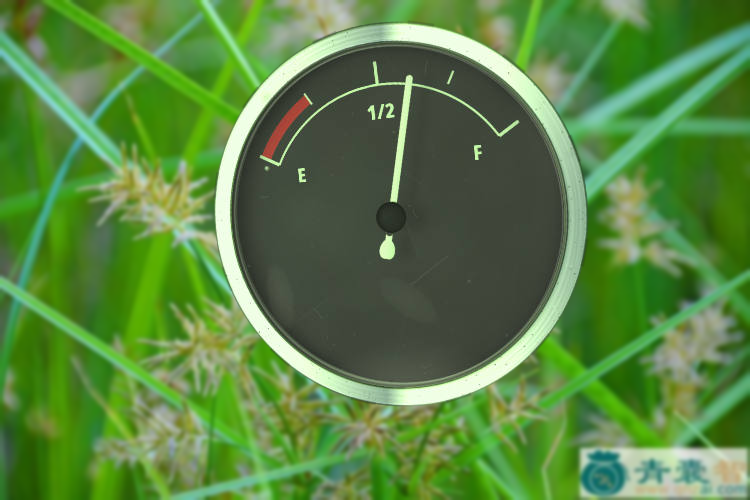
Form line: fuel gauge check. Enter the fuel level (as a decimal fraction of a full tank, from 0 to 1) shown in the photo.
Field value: 0.625
